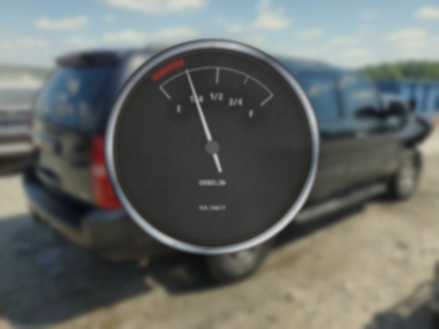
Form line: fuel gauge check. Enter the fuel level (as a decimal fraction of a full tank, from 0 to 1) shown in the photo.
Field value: 0.25
